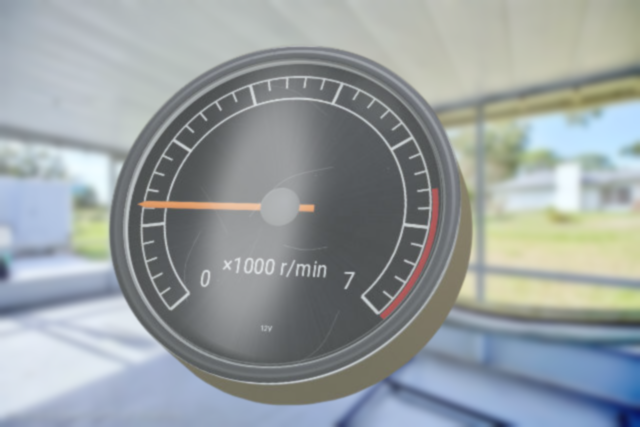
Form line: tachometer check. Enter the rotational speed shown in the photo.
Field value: 1200 rpm
